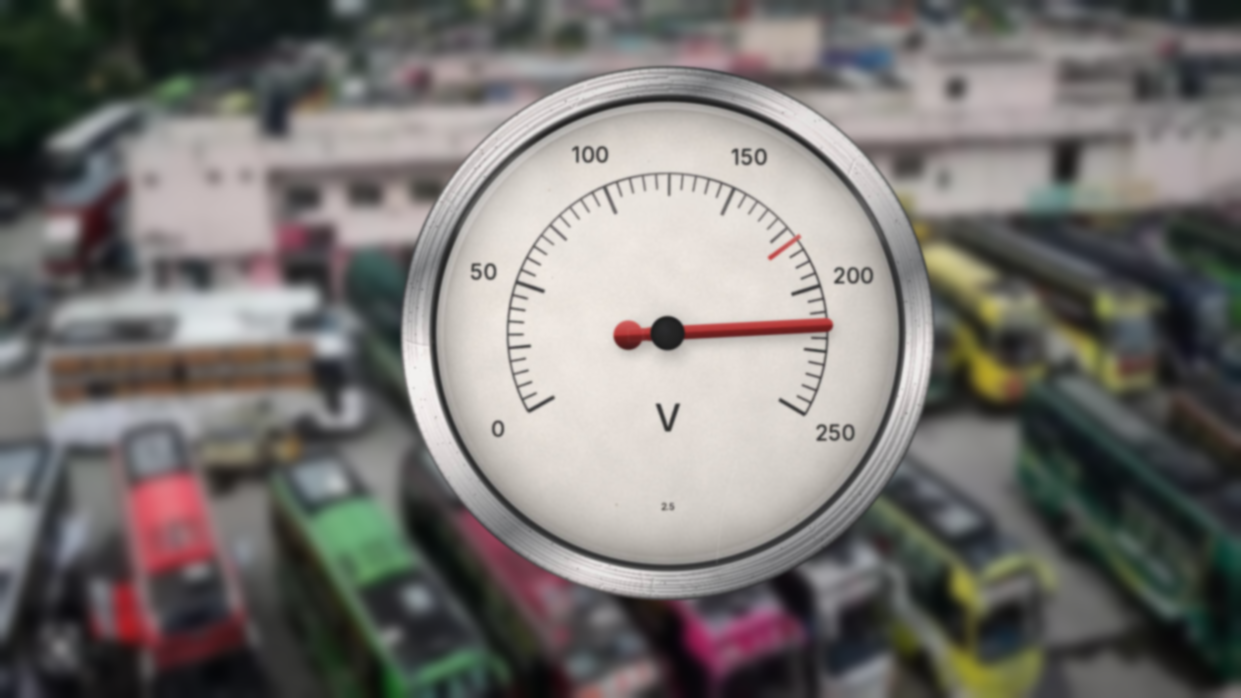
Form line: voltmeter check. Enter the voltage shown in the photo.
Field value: 215 V
